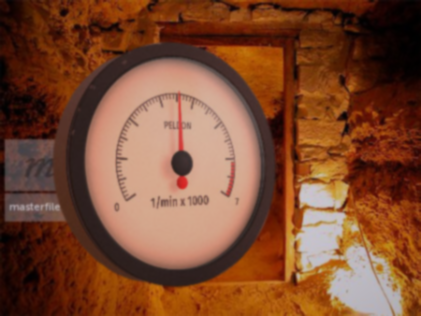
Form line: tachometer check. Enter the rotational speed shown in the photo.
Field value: 3500 rpm
